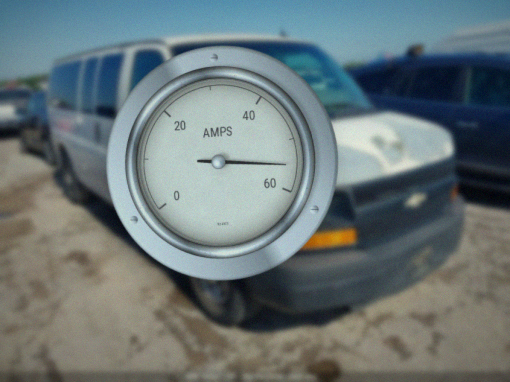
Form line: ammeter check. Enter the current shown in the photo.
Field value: 55 A
